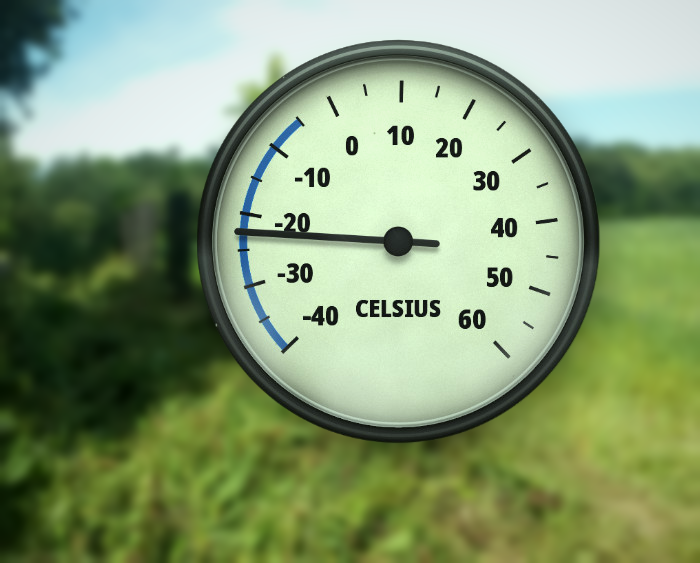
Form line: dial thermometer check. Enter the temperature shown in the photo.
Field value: -22.5 °C
